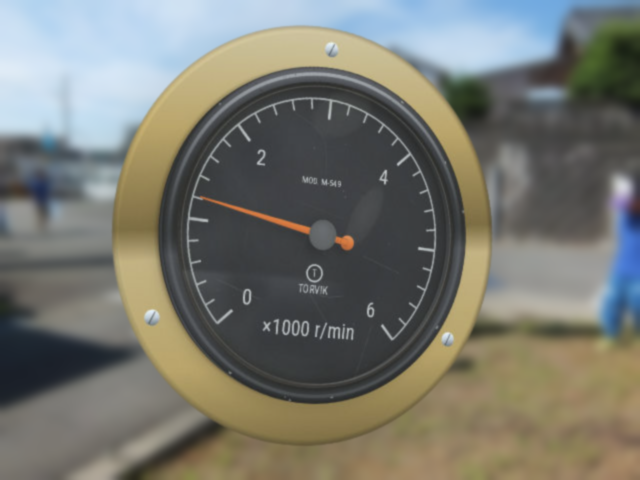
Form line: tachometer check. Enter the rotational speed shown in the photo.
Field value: 1200 rpm
